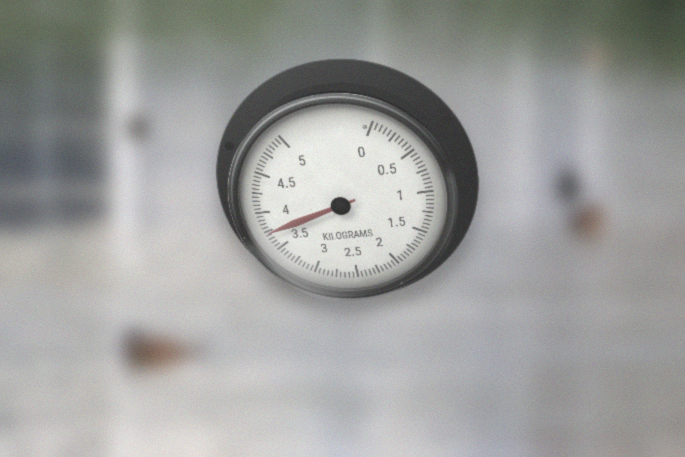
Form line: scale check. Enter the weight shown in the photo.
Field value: 3.75 kg
